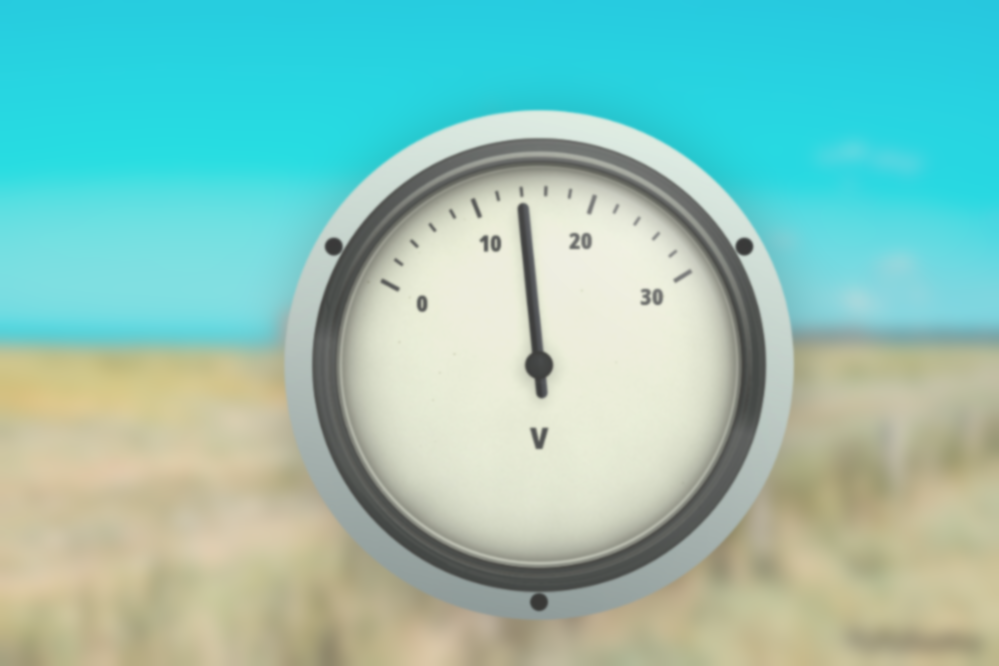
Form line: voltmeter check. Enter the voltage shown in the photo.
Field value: 14 V
